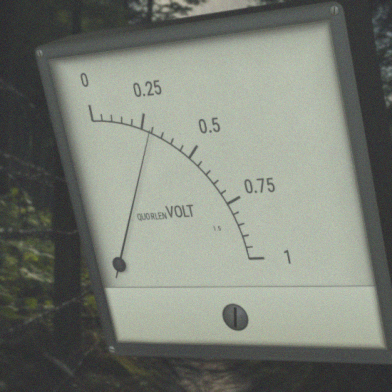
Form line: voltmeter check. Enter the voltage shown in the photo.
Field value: 0.3 V
